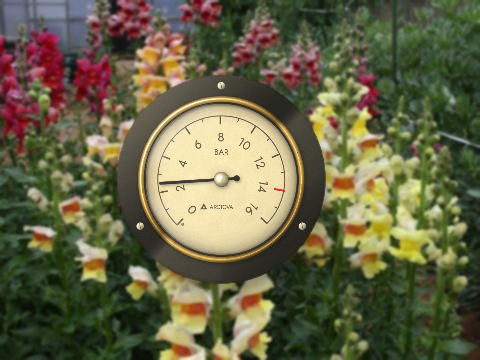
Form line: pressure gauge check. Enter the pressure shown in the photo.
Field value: 2.5 bar
